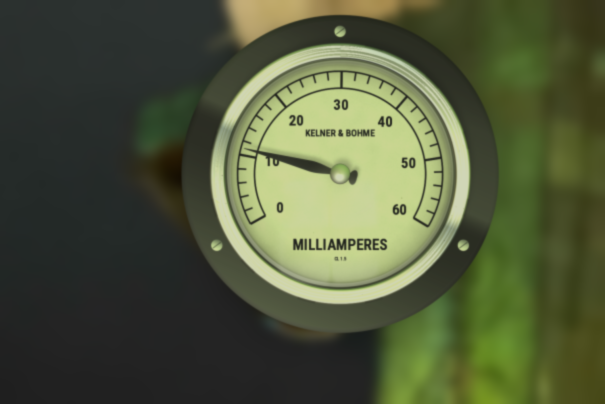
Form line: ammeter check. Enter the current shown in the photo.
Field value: 11 mA
